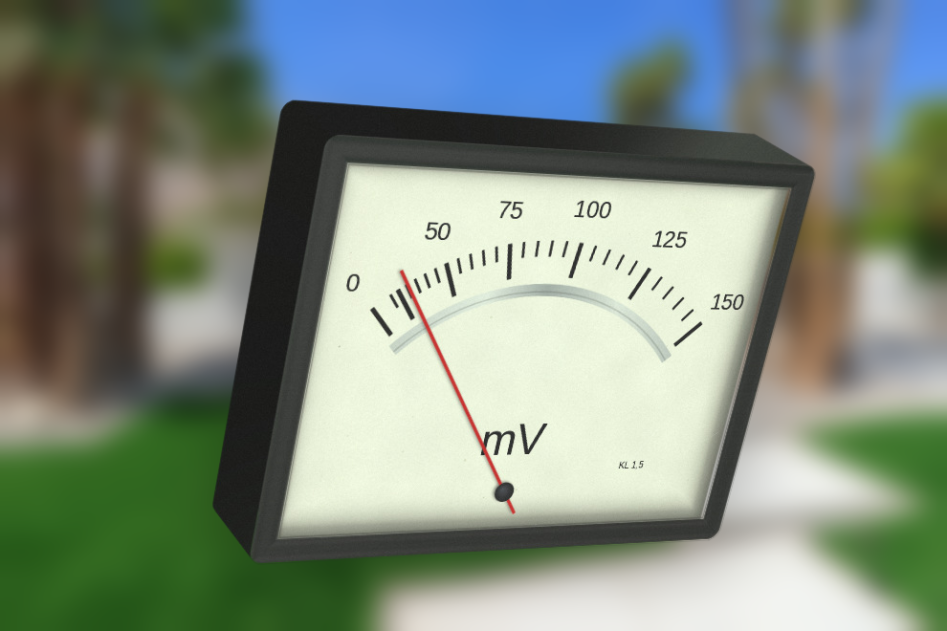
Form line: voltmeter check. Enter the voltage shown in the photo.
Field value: 30 mV
